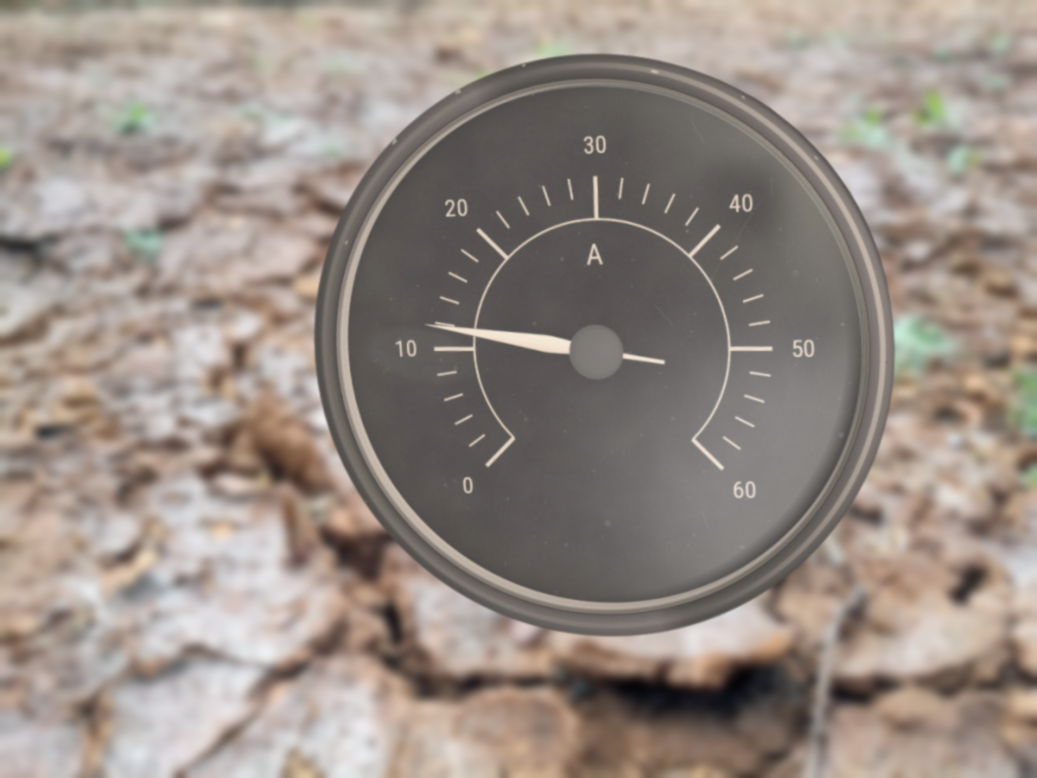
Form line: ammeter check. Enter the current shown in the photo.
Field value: 12 A
